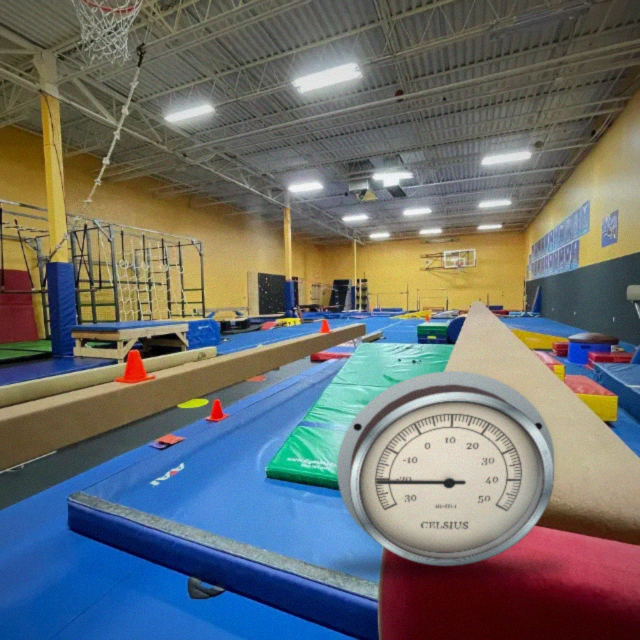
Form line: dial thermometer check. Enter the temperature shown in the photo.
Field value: -20 °C
